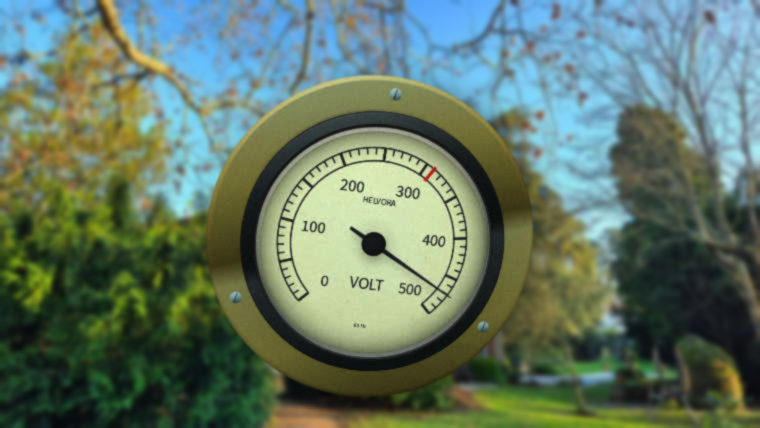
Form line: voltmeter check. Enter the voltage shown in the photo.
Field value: 470 V
